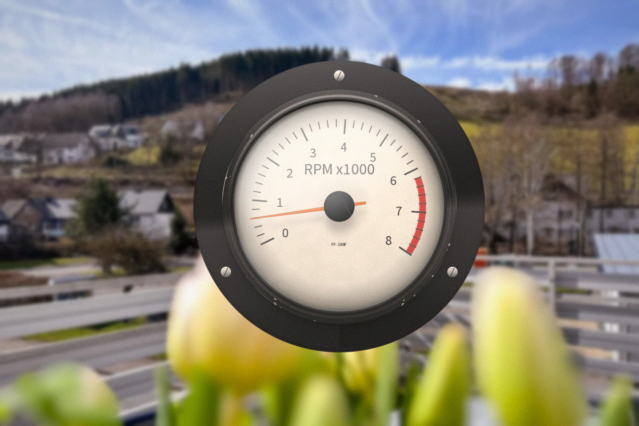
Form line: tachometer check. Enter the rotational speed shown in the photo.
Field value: 600 rpm
